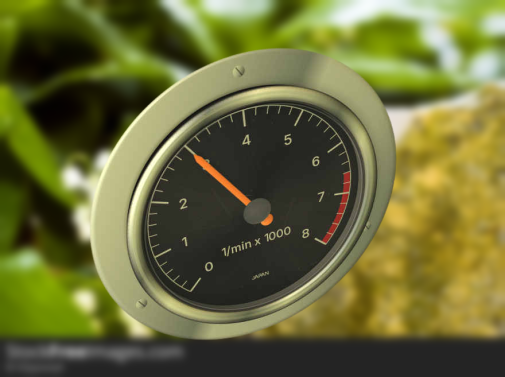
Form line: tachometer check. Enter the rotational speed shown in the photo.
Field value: 3000 rpm
